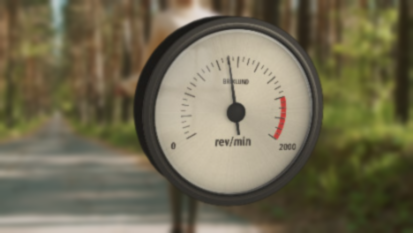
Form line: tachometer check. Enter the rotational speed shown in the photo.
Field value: 900 rpm
